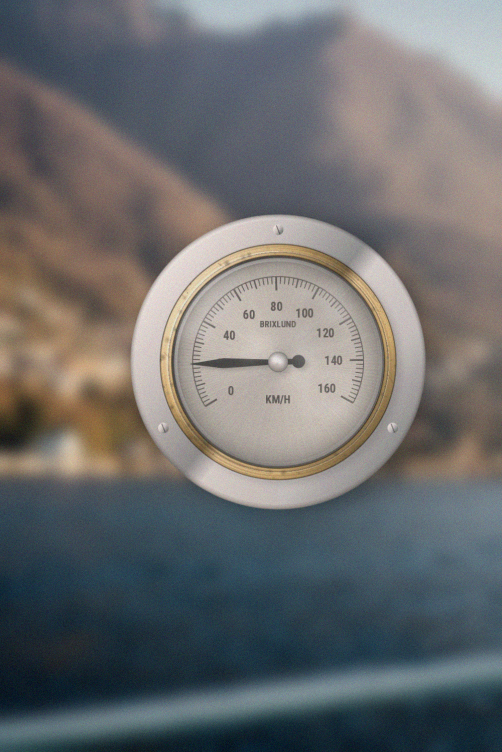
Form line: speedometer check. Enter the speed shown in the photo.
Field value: 20 km/h
